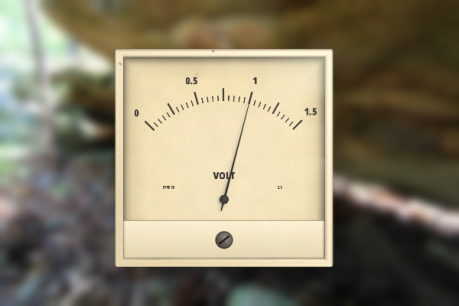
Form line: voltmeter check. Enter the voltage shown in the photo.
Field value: 1 V
